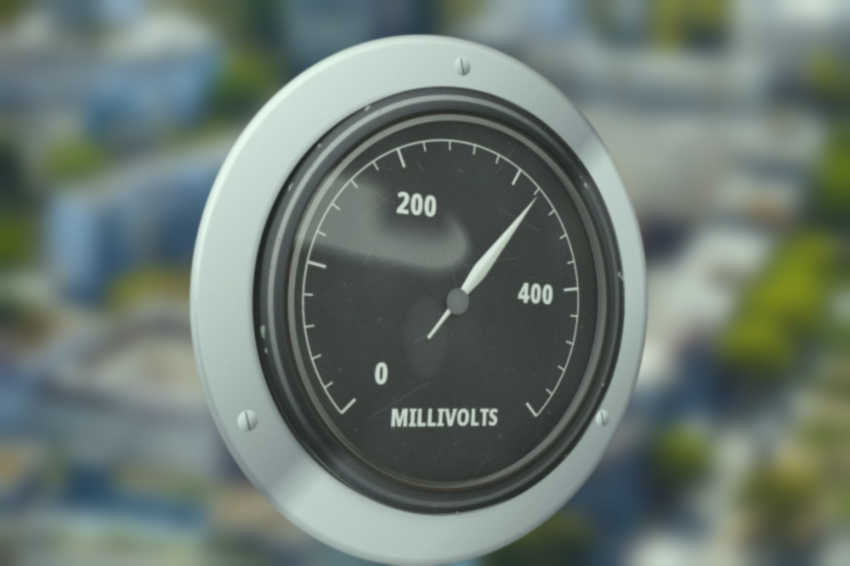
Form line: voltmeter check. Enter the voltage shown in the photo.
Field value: 320 mV
